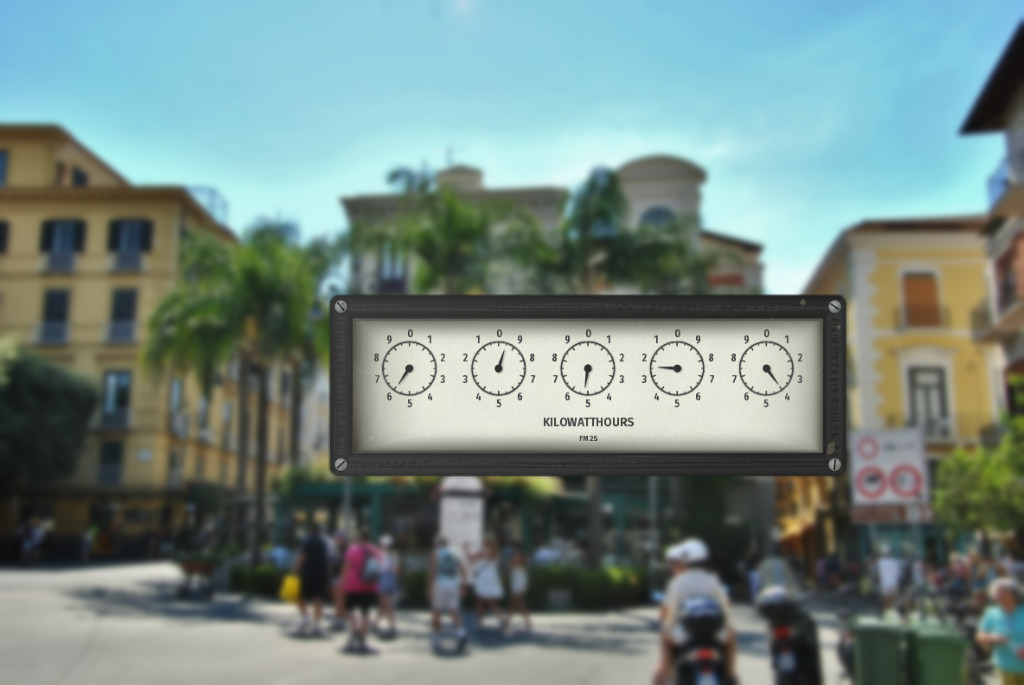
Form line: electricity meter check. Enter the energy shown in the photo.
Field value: 59524 kWh
